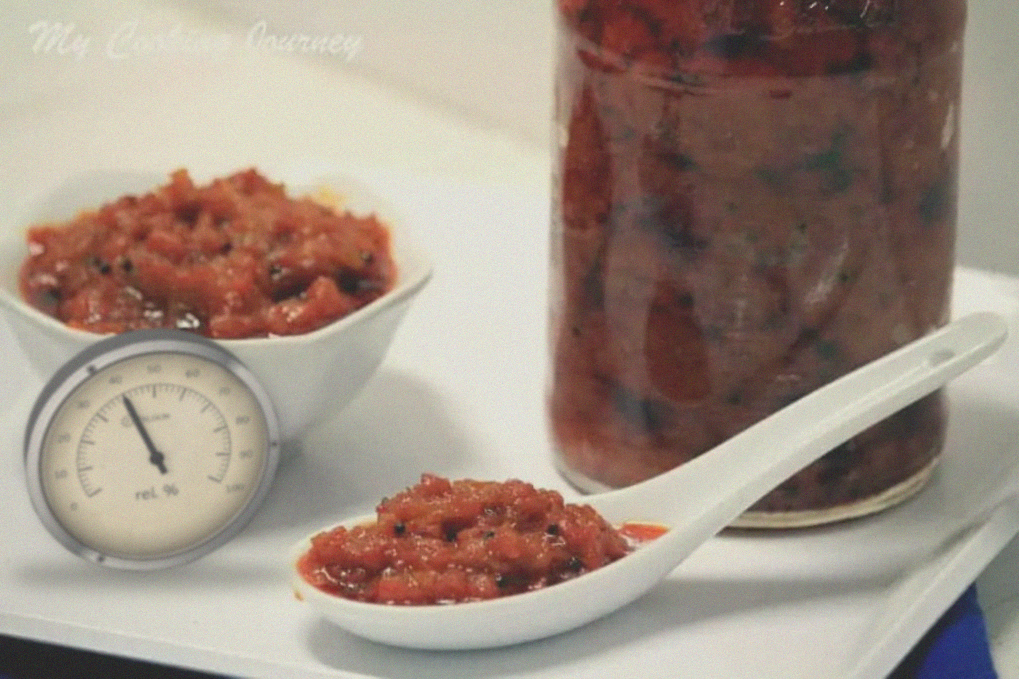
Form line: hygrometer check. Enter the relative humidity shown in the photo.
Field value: 40 %
